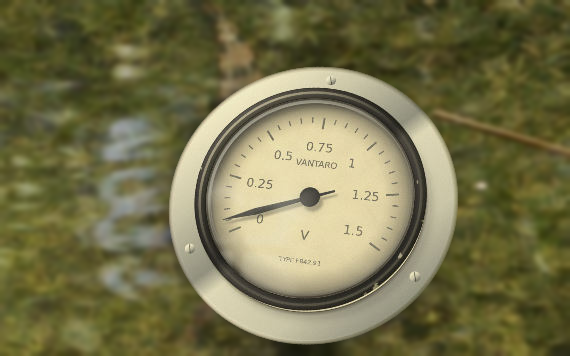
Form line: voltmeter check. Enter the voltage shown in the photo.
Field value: 0.05 V
